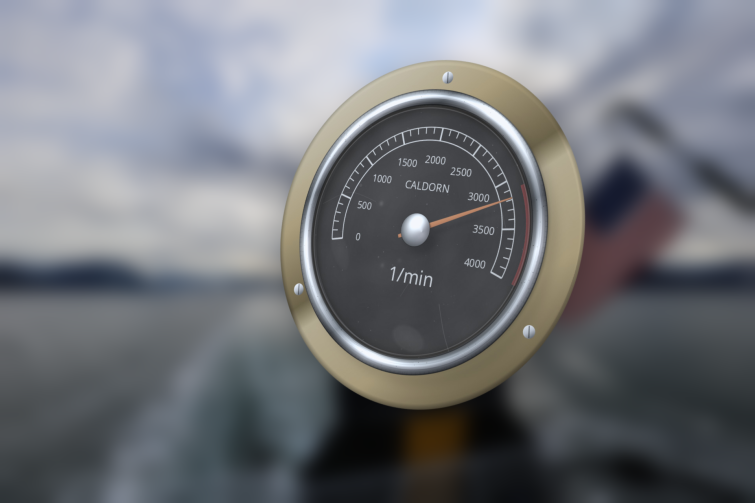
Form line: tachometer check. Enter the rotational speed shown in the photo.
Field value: 3200 rpm
